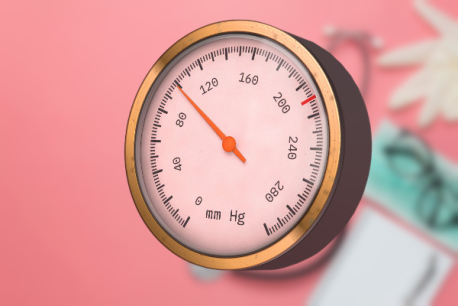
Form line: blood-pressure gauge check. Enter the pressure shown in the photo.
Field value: 100 mmHg
